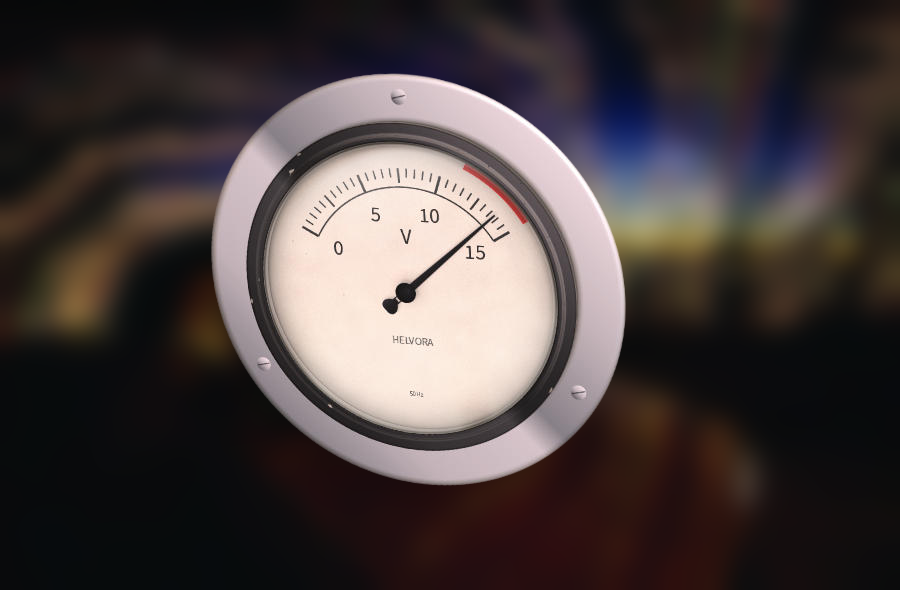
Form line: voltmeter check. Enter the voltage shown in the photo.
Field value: 13.75 V
